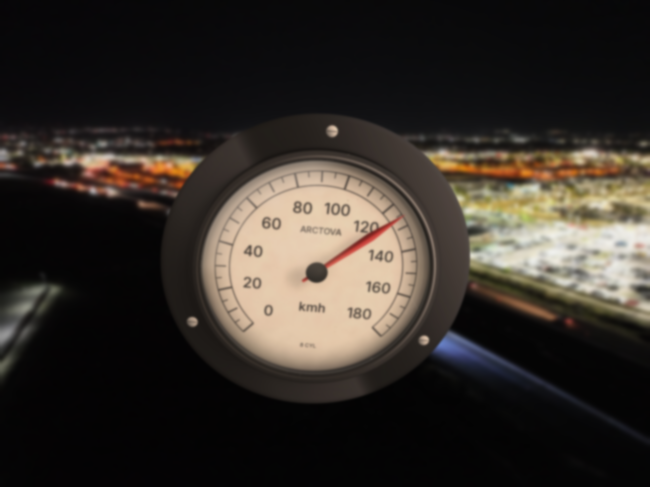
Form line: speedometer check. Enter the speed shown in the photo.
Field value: 125 km/h
